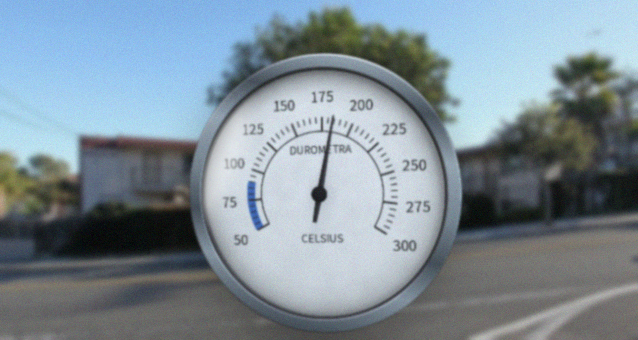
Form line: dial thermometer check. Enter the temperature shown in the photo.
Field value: 185 °C
